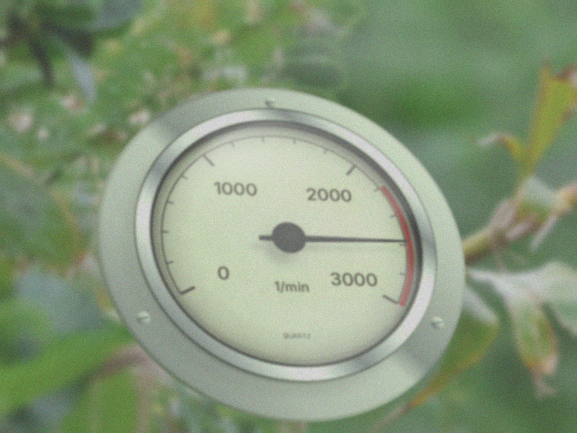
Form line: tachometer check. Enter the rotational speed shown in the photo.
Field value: 2600 rpm
